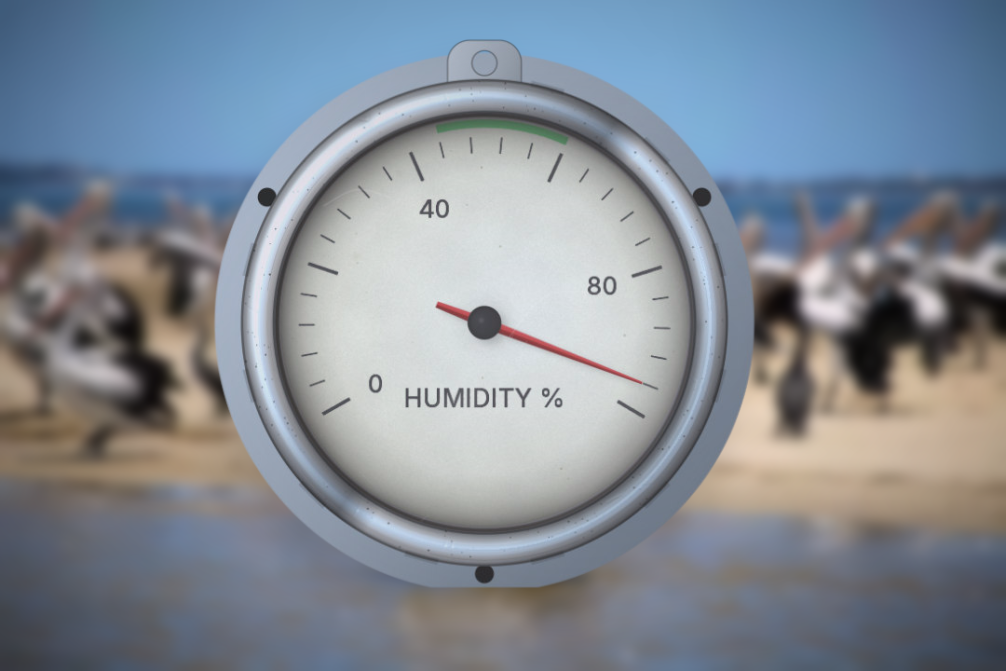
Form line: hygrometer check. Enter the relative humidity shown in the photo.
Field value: 96 %
